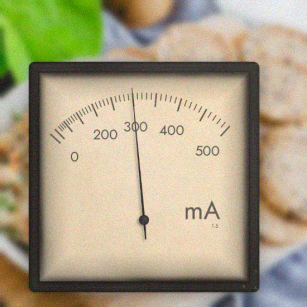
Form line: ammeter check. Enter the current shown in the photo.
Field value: 300 mA
